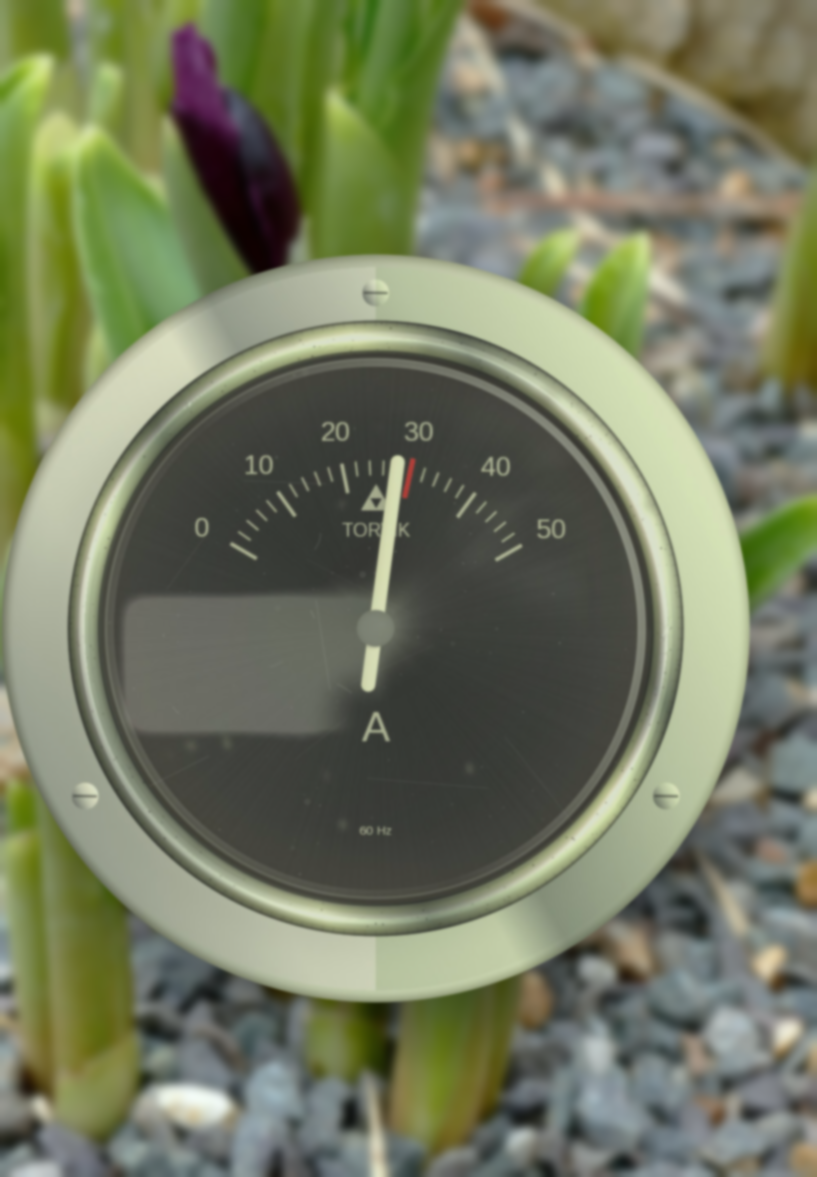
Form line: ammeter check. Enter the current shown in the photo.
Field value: 28 A
